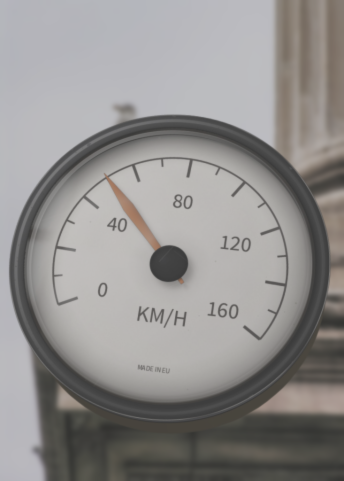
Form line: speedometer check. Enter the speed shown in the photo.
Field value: 50 km/h
